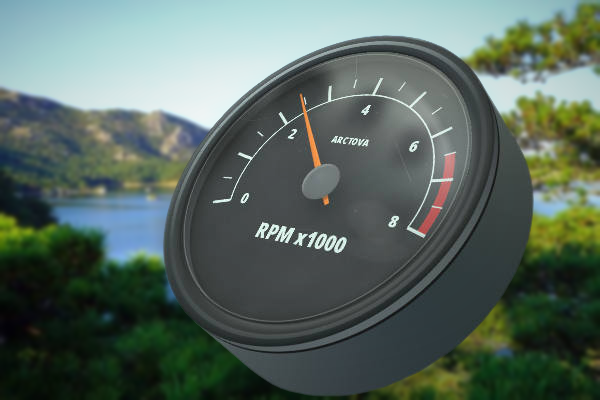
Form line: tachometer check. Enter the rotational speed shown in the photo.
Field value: 2500 rpm
